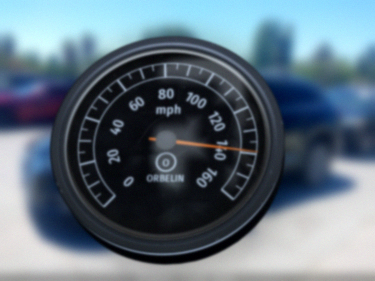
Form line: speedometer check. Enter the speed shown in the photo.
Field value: 140 mph
